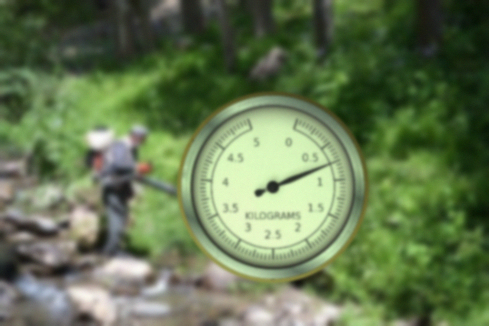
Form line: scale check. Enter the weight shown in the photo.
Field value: 0.75 kg
